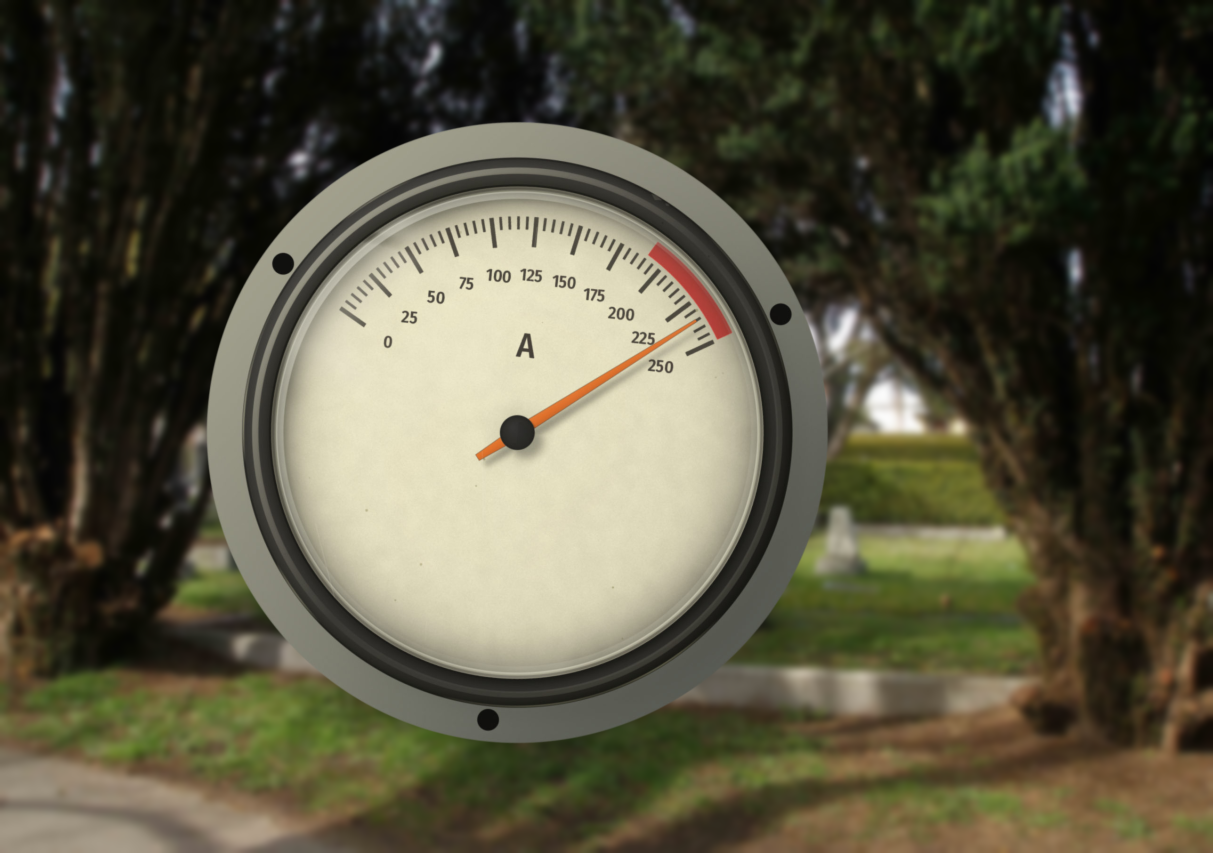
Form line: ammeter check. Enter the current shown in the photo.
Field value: 235 A
